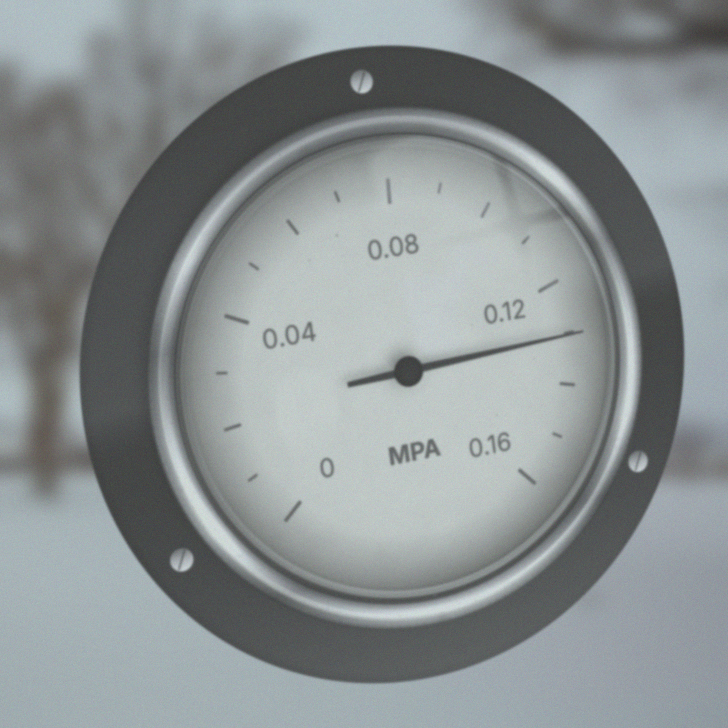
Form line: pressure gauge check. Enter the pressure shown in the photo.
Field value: 0.13 MPa
